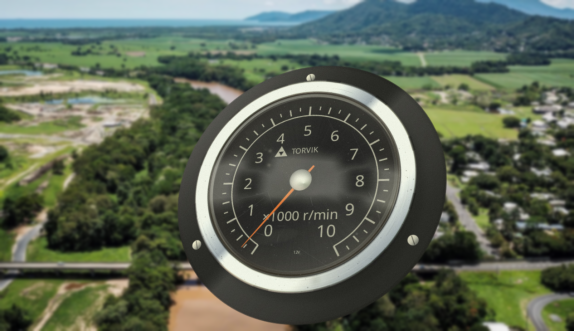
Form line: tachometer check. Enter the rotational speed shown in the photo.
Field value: 250 rpm
